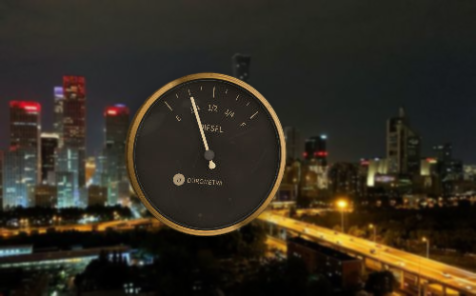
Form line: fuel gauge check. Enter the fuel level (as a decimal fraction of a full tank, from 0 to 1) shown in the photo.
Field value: 0.25
